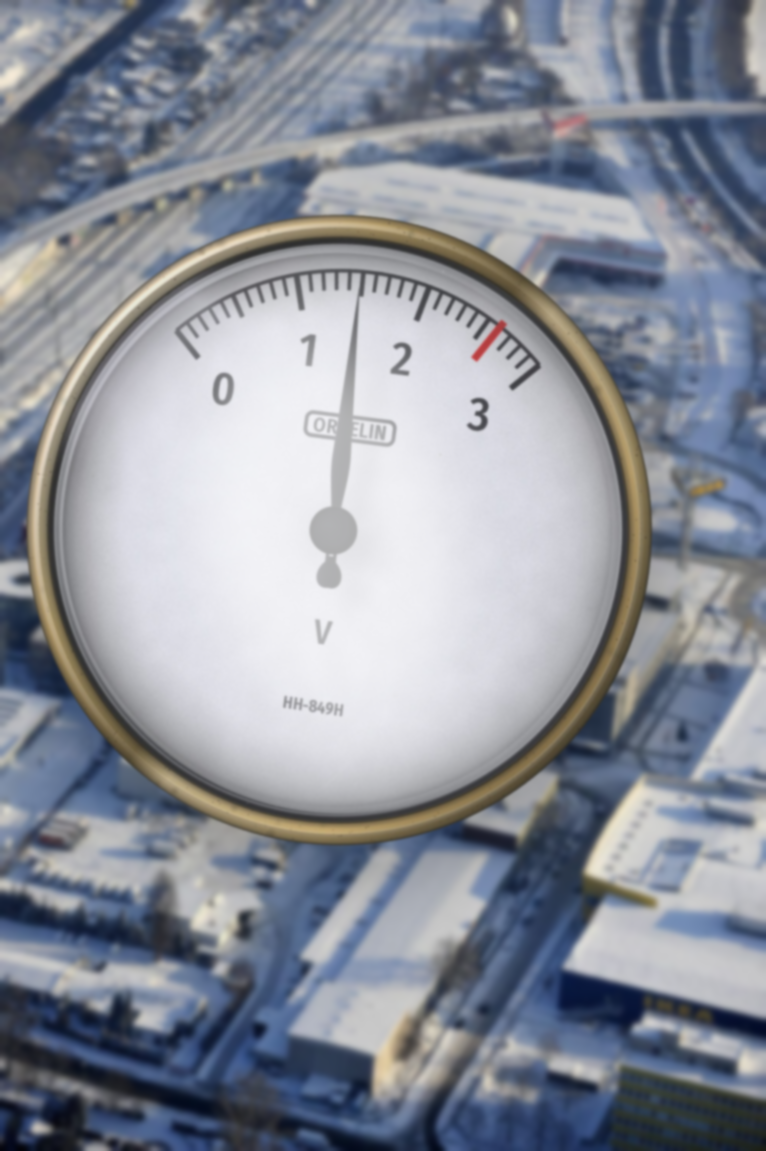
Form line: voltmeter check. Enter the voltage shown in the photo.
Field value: 1.5 V
